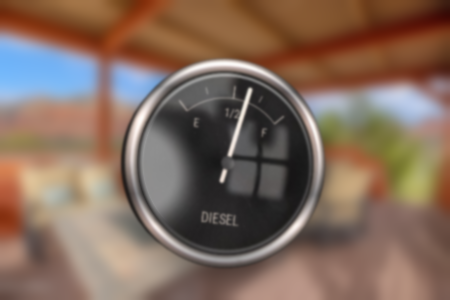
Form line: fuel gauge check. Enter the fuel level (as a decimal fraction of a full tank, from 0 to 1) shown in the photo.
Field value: 0.625
